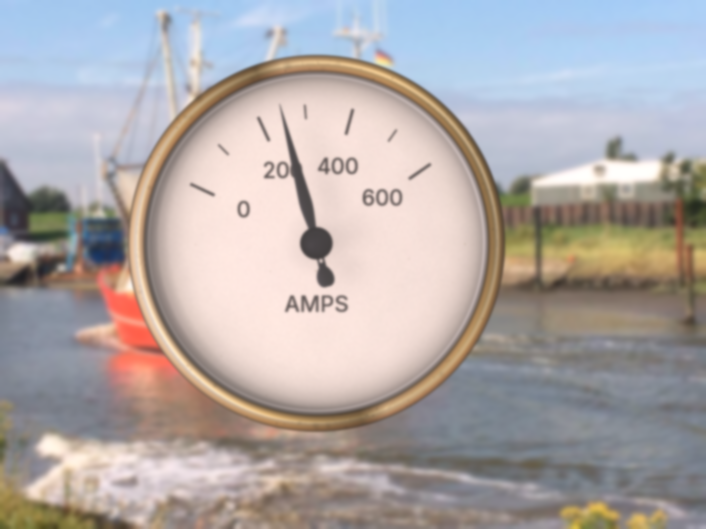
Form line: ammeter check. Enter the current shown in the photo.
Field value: 250 A
